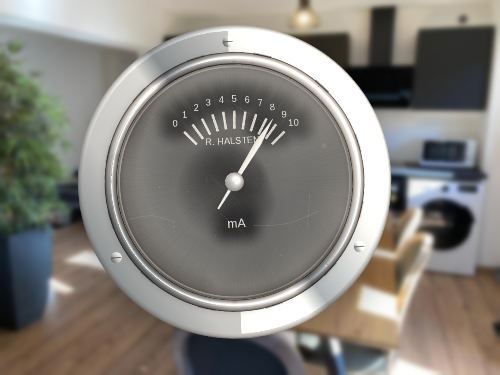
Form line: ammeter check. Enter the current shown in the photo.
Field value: 8.5 mA
